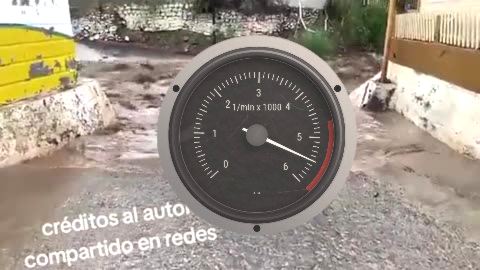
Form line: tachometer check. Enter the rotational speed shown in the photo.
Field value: 5500 rpm
